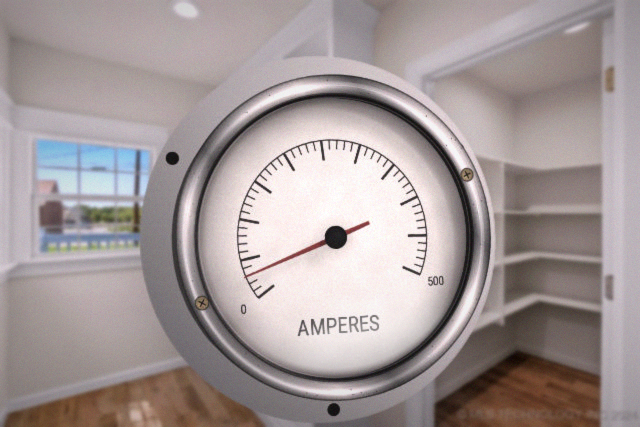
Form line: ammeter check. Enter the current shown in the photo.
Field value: 30 A
